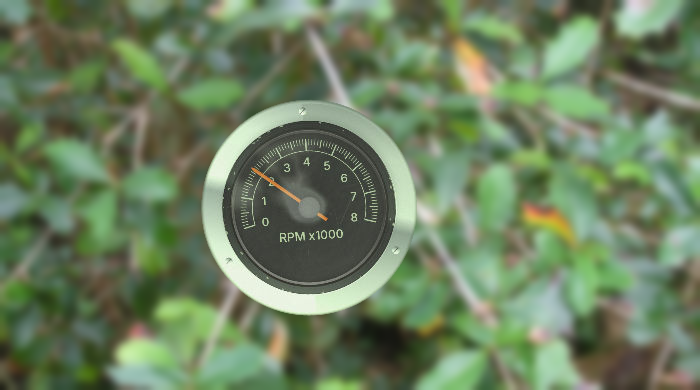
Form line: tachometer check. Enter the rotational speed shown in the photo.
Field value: 2000 rpm
